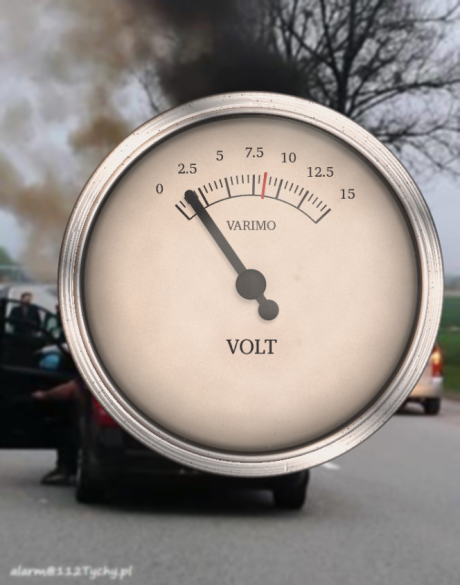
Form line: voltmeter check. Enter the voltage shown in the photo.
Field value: 1.5 V
